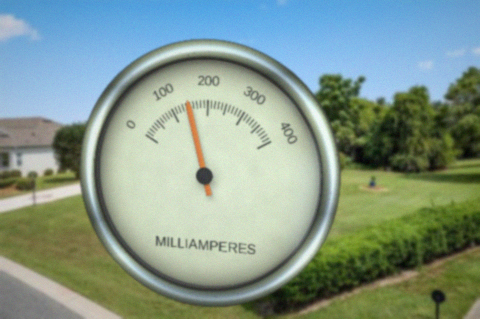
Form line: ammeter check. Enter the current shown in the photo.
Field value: 150 mA
